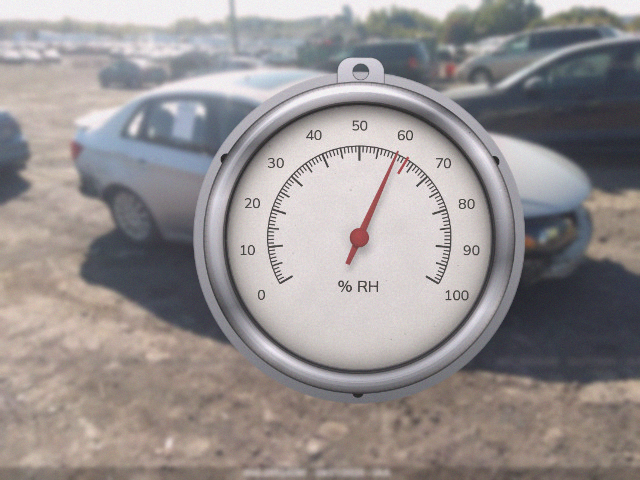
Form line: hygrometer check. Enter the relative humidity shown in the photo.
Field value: 60 %
